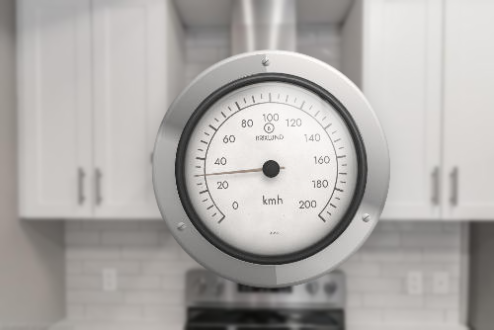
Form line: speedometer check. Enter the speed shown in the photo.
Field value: 30 km/h
